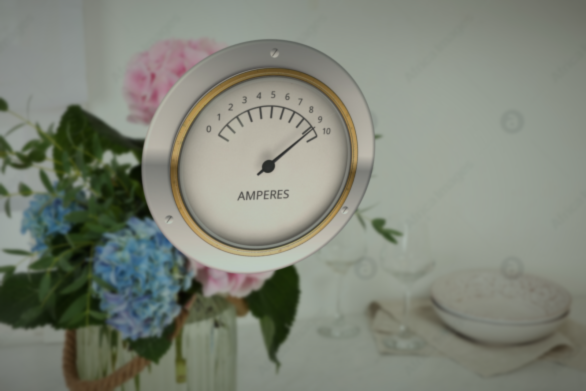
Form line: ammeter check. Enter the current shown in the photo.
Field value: 9 A
